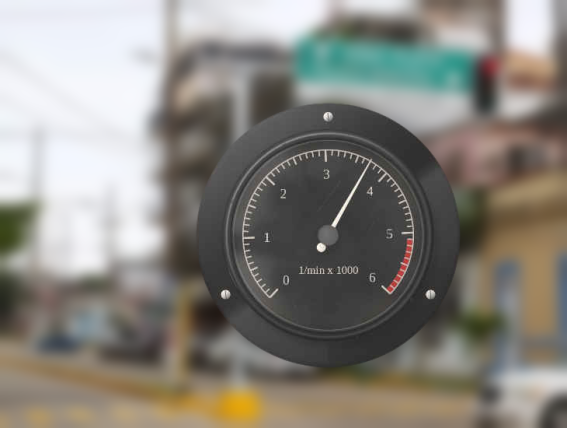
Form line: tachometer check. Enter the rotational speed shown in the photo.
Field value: 3700 rpm
